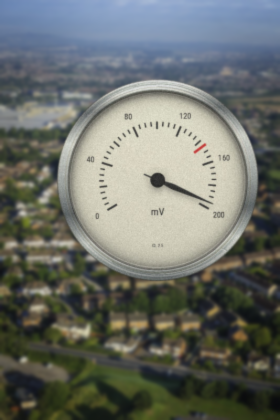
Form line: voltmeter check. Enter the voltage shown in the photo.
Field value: 195 mV
